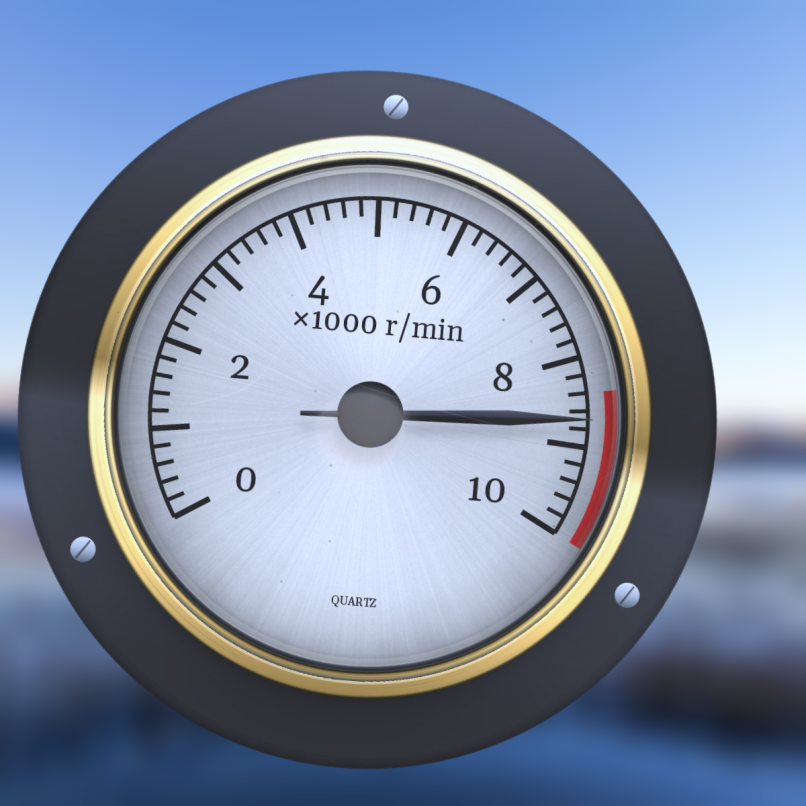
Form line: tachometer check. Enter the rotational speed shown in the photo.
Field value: 8700 rpm
